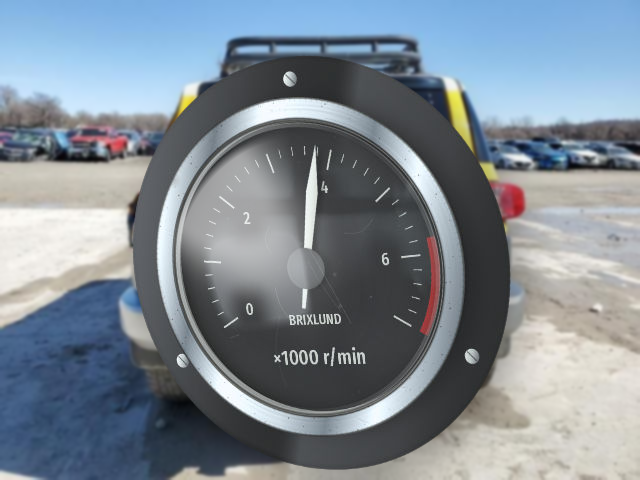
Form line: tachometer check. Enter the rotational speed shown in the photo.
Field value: 3800 rpm
